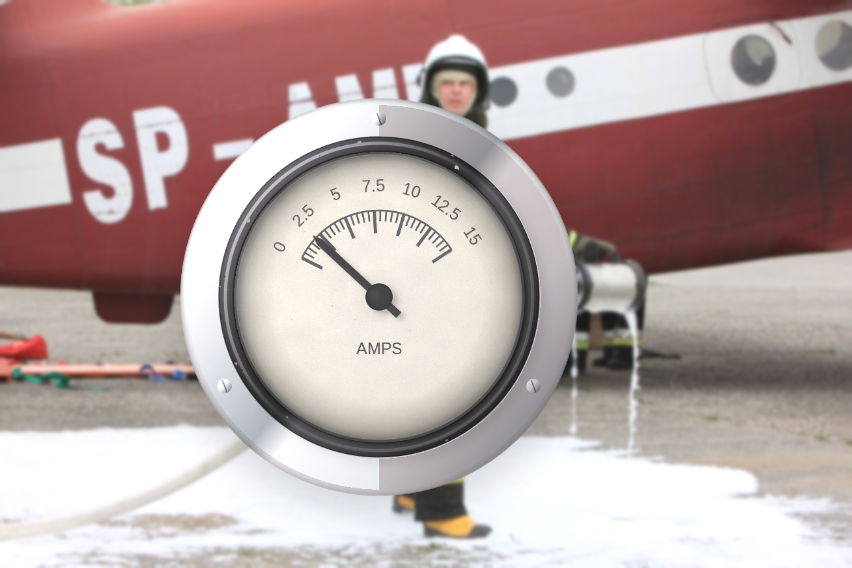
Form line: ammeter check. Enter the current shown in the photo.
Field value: 2 A
